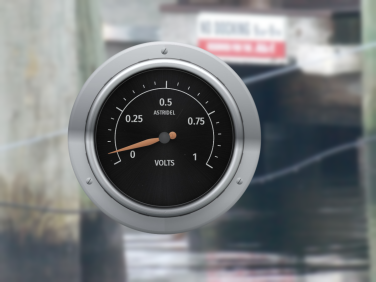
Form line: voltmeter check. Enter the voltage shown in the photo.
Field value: 0.05 V
